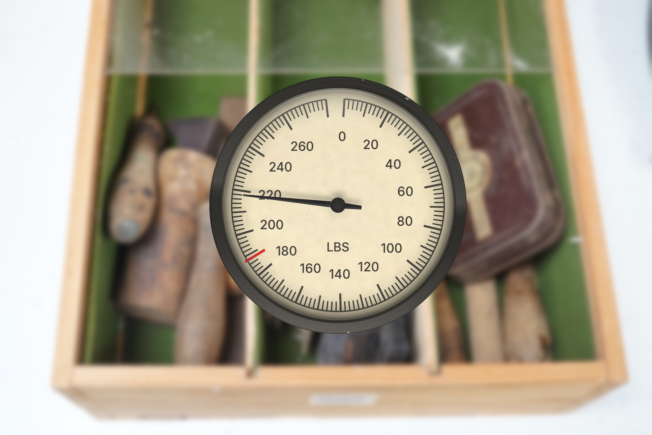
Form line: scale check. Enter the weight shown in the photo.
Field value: 218 lb
